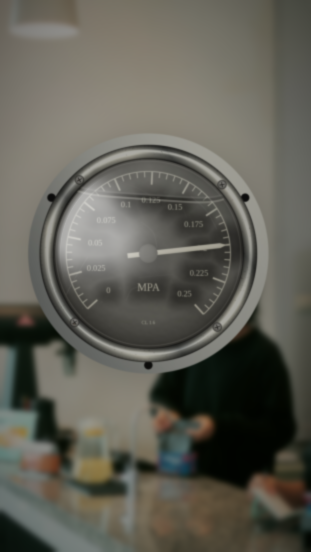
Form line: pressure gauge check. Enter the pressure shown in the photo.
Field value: 0.2 MPa
